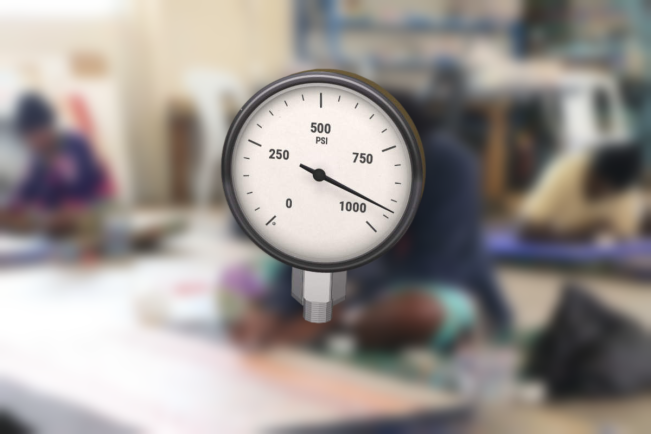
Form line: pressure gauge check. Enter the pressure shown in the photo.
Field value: 925 psi
